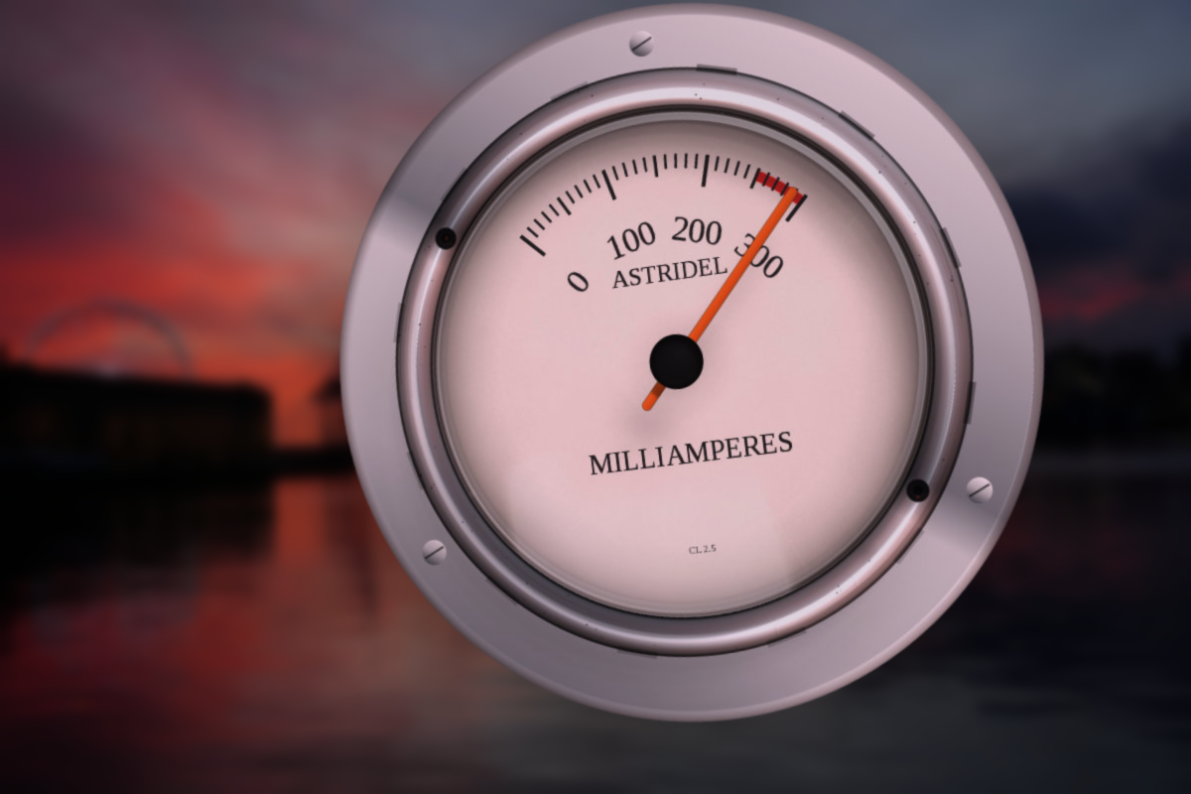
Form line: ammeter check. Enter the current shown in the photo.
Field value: 290 mA
